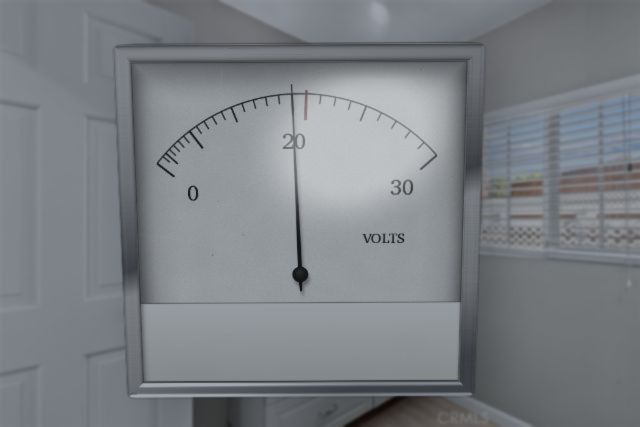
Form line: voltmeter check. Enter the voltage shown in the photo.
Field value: 20 V
